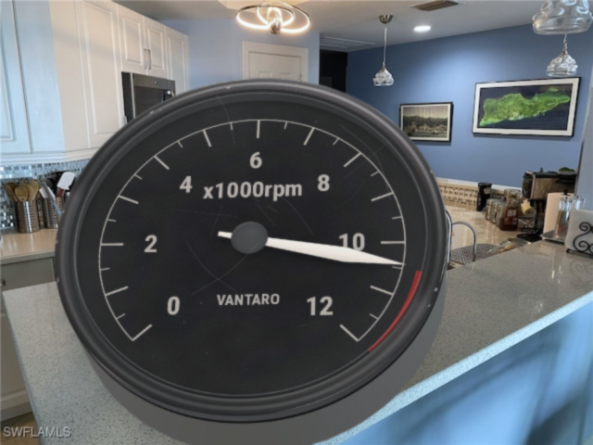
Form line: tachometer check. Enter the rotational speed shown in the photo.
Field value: 10500 rpm
